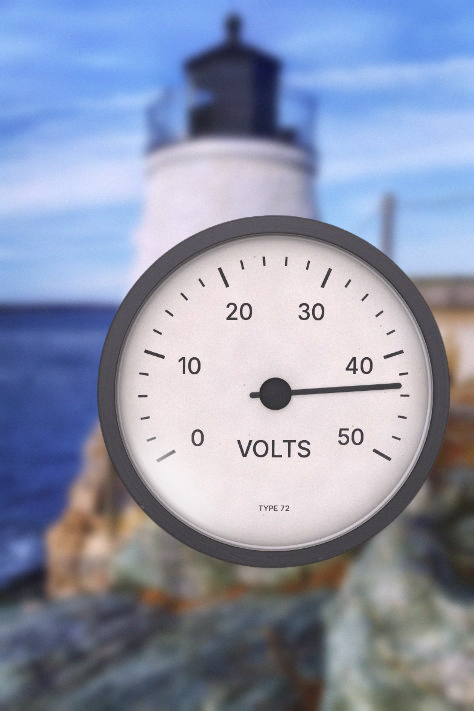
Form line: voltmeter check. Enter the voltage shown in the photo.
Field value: 43 V
